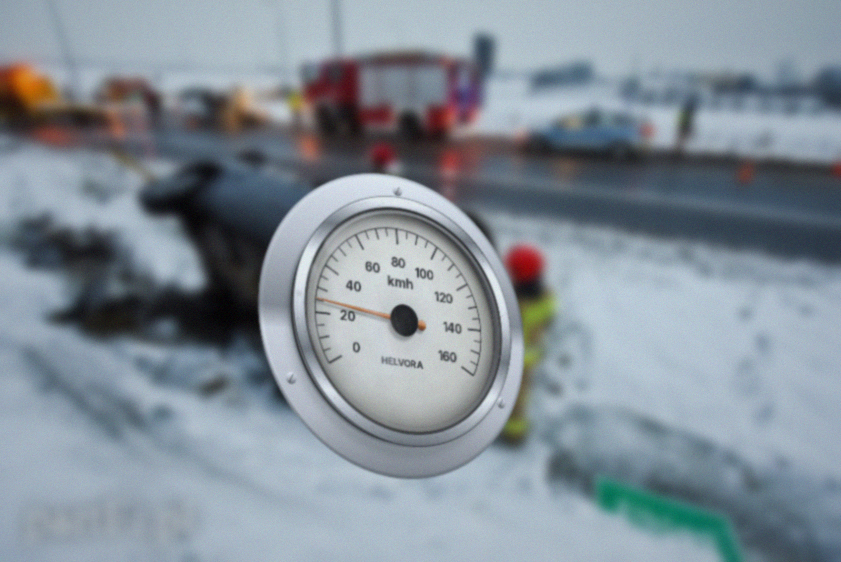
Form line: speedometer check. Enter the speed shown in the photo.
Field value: 25 km/h
